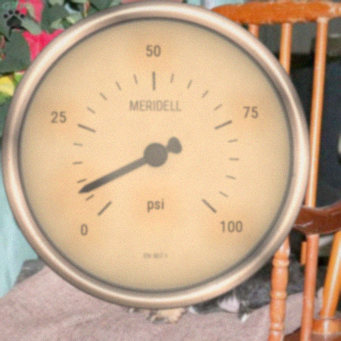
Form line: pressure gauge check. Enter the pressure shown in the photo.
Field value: 7.5 psi
